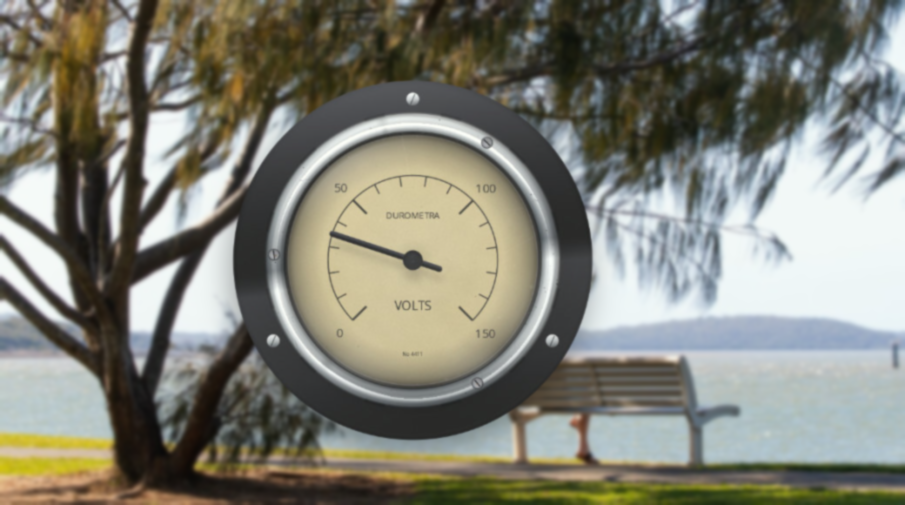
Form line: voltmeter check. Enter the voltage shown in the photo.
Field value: 35 V
